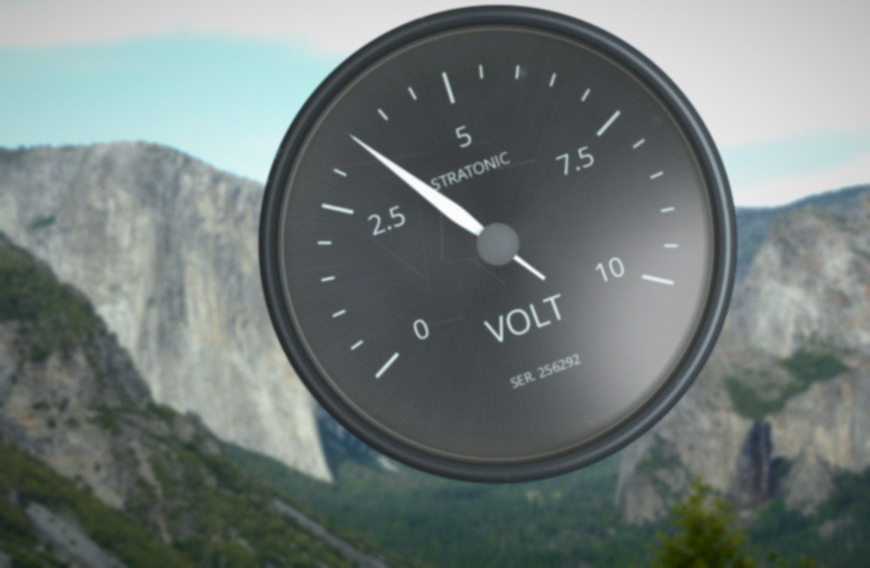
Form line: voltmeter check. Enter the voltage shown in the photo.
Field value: 3.5 V
